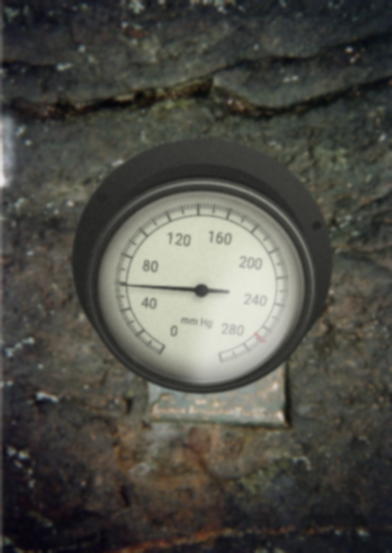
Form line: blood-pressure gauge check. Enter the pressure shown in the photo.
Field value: 60 mmHg
